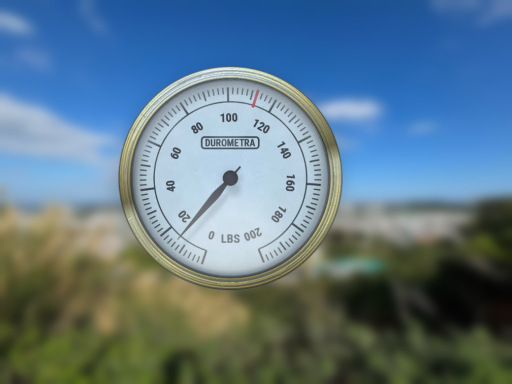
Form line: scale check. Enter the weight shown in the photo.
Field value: 14 lb
